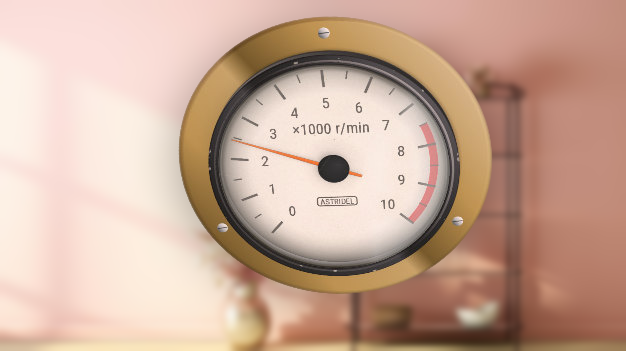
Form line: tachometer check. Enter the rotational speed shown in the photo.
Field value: 2500 rpm
